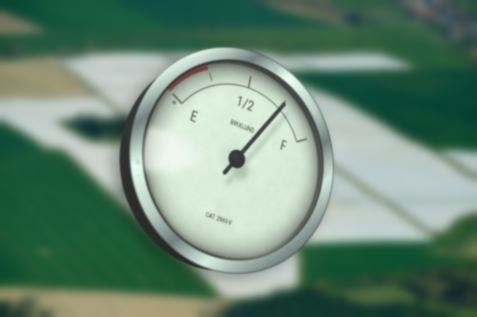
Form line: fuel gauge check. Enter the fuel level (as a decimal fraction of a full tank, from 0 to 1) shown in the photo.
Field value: 0.75
